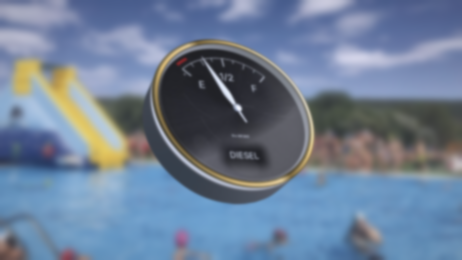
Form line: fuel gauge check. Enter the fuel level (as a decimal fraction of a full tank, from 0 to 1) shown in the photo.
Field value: 0.25
